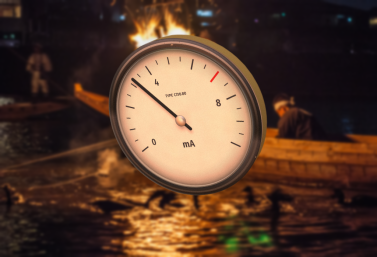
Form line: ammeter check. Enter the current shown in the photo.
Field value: 3.25 mA
